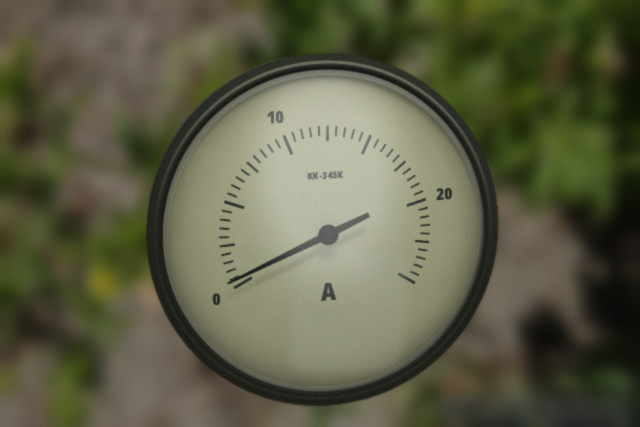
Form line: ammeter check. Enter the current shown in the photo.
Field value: 0.5 A
